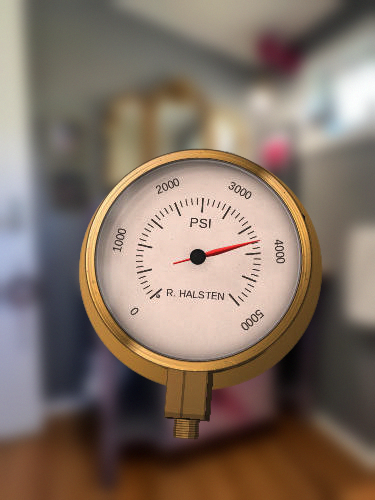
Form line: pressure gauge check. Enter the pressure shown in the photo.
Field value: 3800 psi
